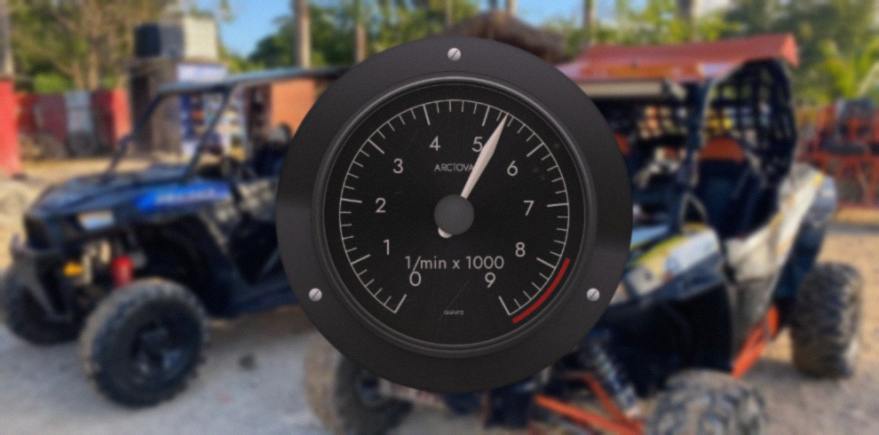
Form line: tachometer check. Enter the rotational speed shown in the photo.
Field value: 5300 rpm
